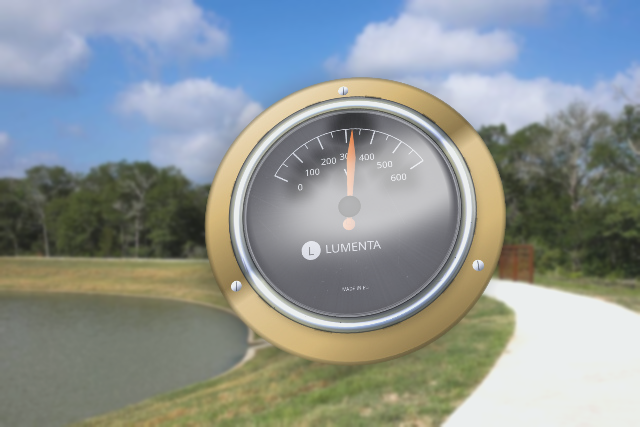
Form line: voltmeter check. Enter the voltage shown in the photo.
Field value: 325 V
